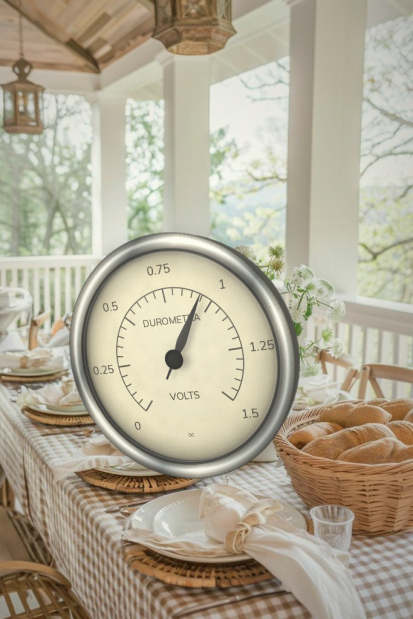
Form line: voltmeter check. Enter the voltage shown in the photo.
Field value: 0.95 V
